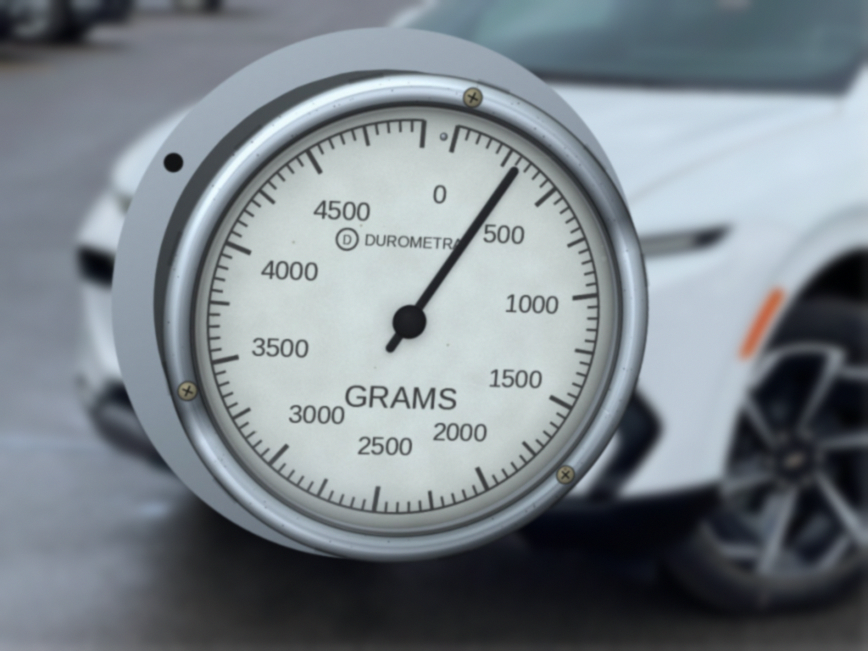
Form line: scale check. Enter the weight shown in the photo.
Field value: 300 g
